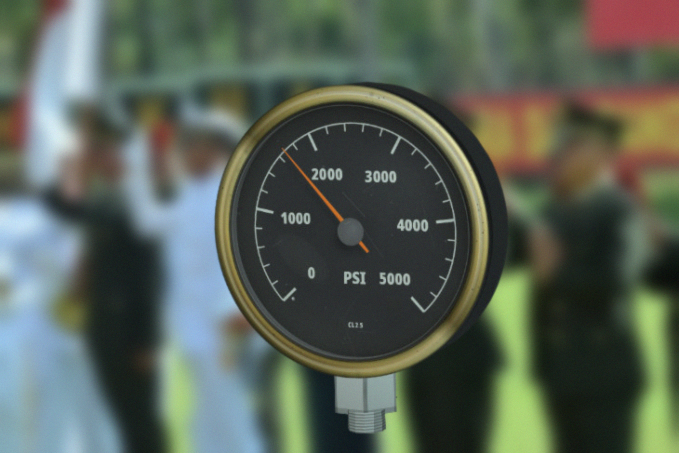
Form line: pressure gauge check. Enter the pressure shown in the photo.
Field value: 1700 psi
